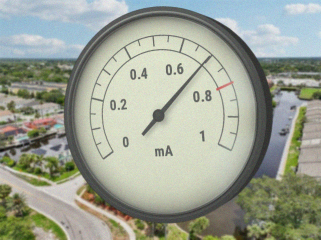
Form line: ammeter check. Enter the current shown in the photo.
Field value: 0.7 mA
